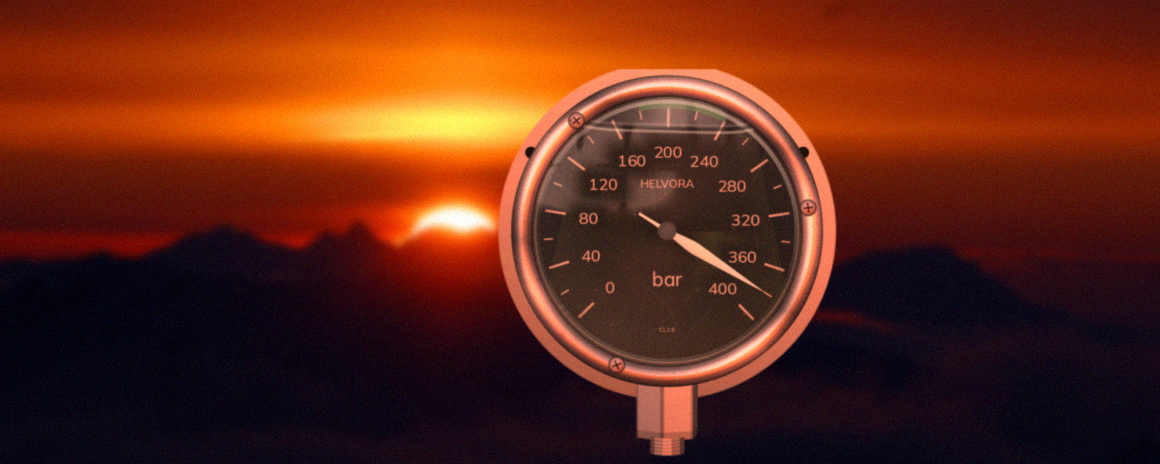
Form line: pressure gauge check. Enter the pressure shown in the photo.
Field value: 380 bar
